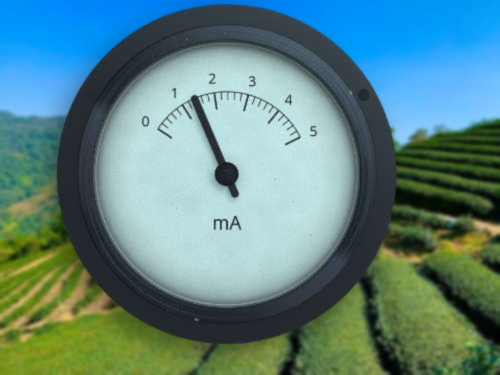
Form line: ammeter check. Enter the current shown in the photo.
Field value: 1.4 mA
